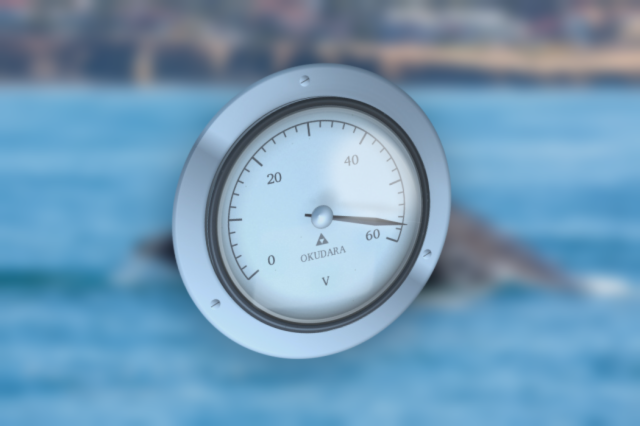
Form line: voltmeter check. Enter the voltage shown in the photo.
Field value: 57 V
